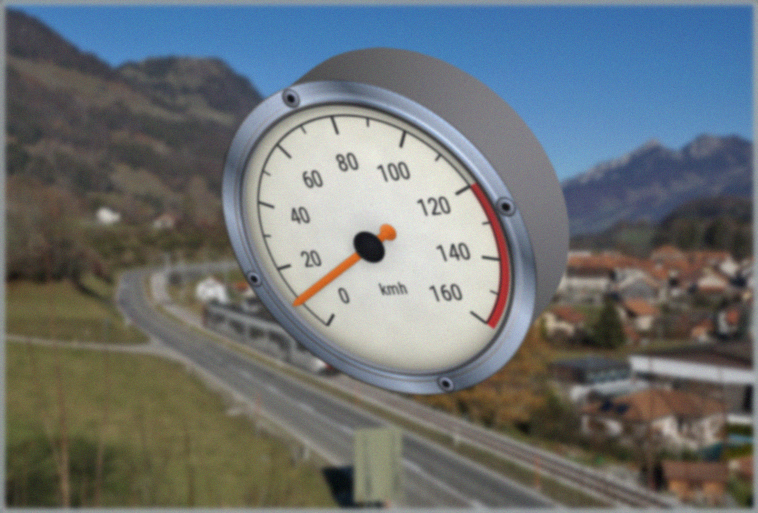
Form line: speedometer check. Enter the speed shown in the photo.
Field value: 10 km/h
